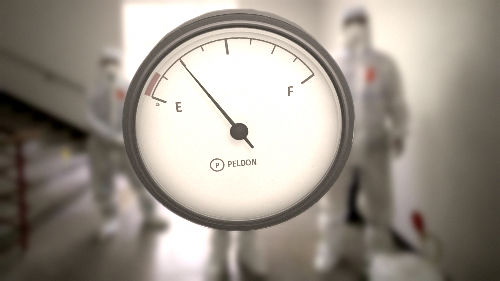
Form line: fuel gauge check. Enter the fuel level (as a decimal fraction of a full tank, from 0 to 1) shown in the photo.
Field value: 0.25
